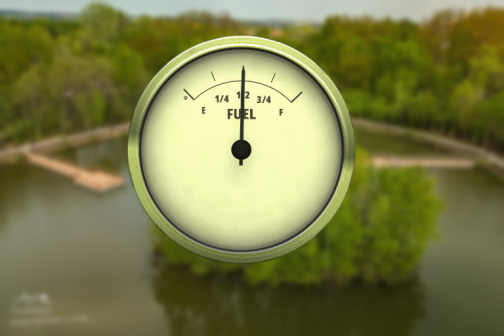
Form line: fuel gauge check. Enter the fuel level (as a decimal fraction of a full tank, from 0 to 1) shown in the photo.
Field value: 0.5
